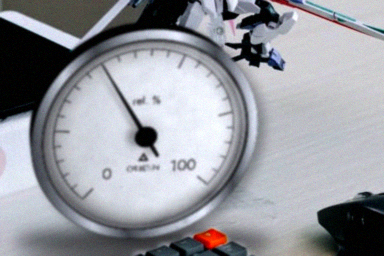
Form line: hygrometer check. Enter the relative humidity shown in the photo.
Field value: 40 %
